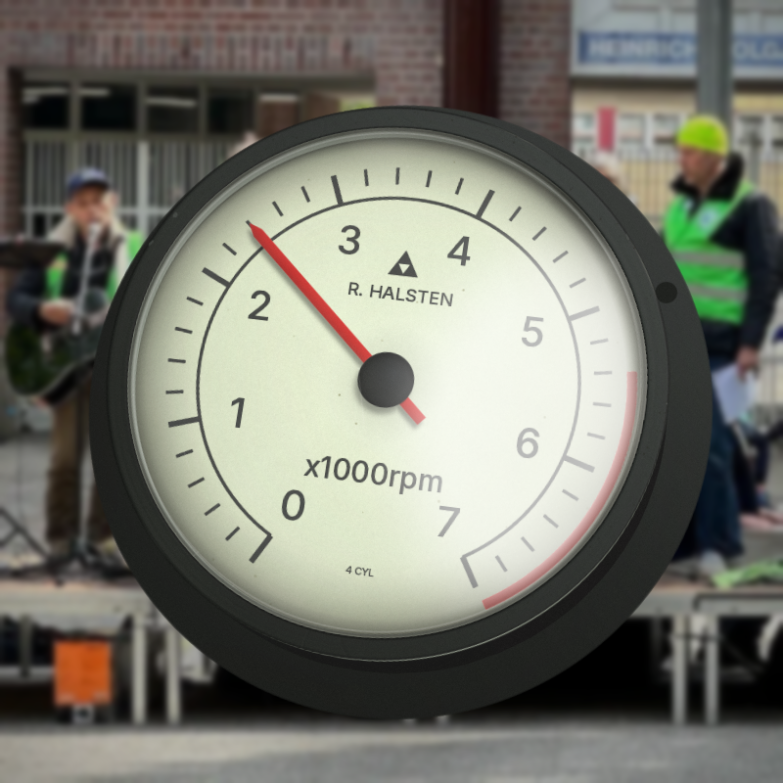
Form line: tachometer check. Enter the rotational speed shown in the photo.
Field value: 2400 rpm
